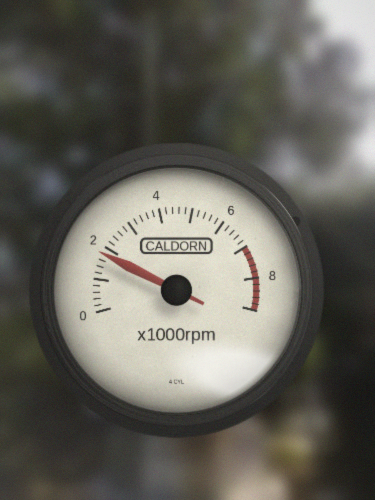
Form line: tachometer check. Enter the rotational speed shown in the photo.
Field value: 1800 rpm
